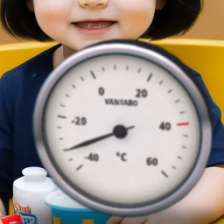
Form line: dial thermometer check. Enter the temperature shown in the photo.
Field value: -32 °C
